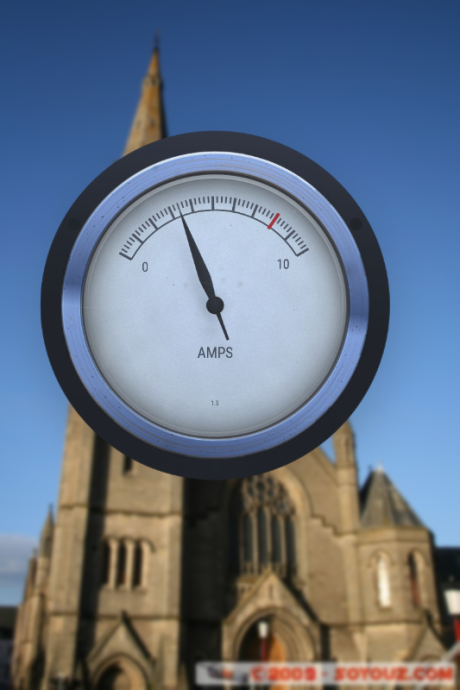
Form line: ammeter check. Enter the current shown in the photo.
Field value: 3.4 A
